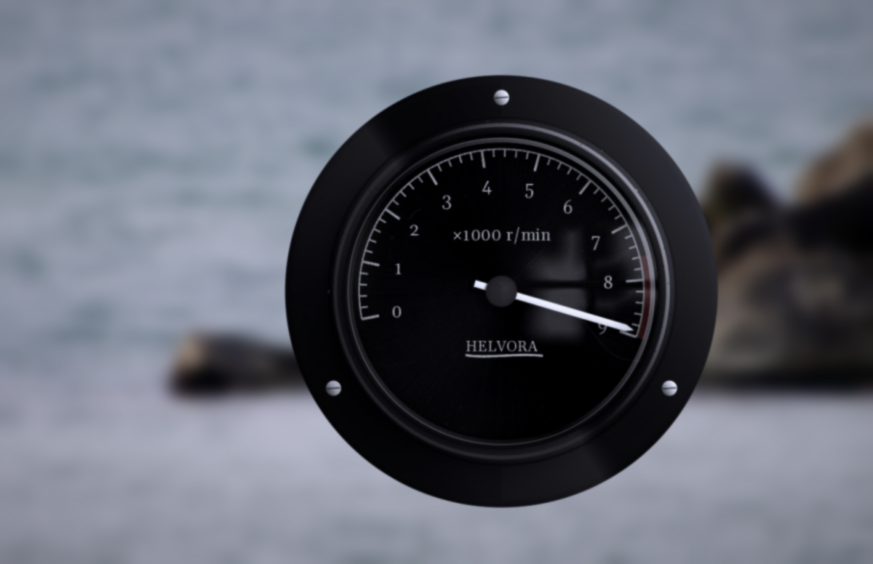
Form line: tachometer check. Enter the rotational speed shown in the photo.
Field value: 8900 rpm
